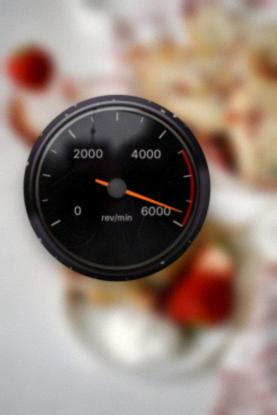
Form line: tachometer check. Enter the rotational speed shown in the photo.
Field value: 5750 rpm
